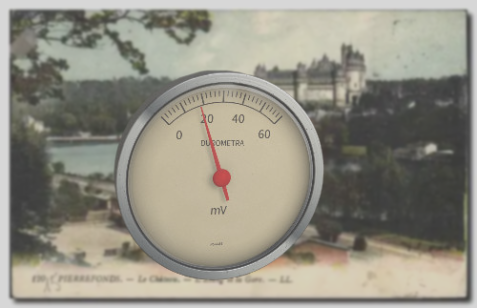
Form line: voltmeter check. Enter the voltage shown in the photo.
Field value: 18 mV
